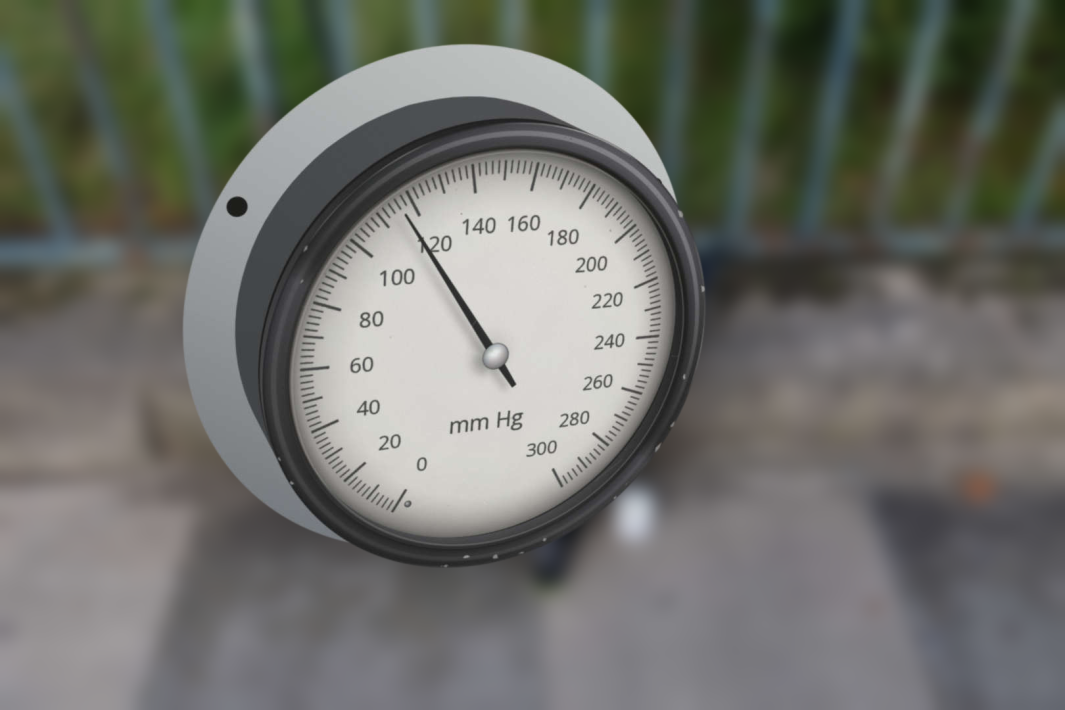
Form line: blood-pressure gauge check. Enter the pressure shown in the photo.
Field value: 116 mmHg
